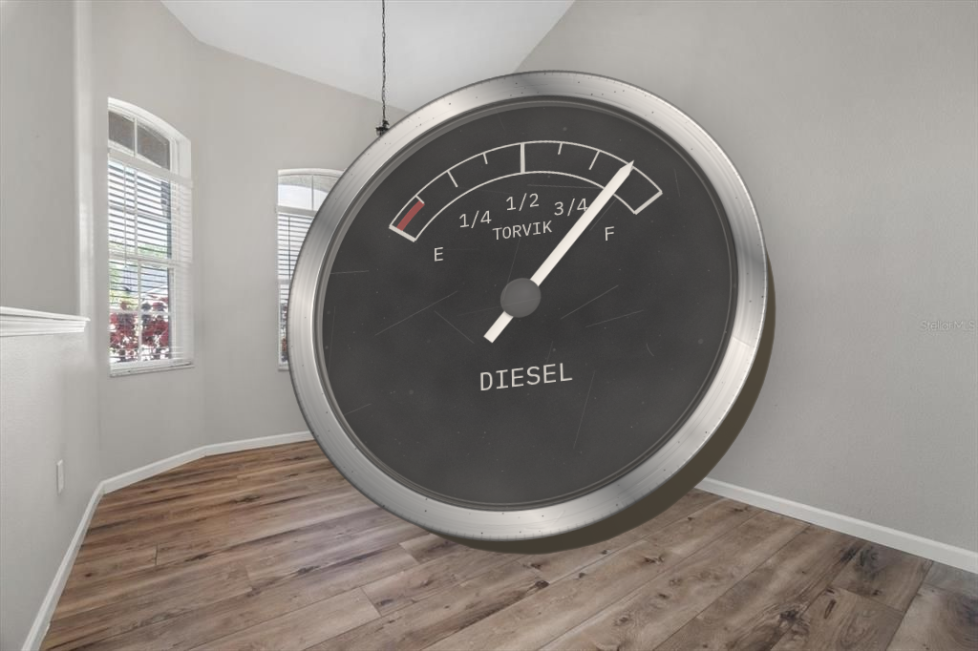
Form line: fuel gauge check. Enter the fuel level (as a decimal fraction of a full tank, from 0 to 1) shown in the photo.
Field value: 0.875
